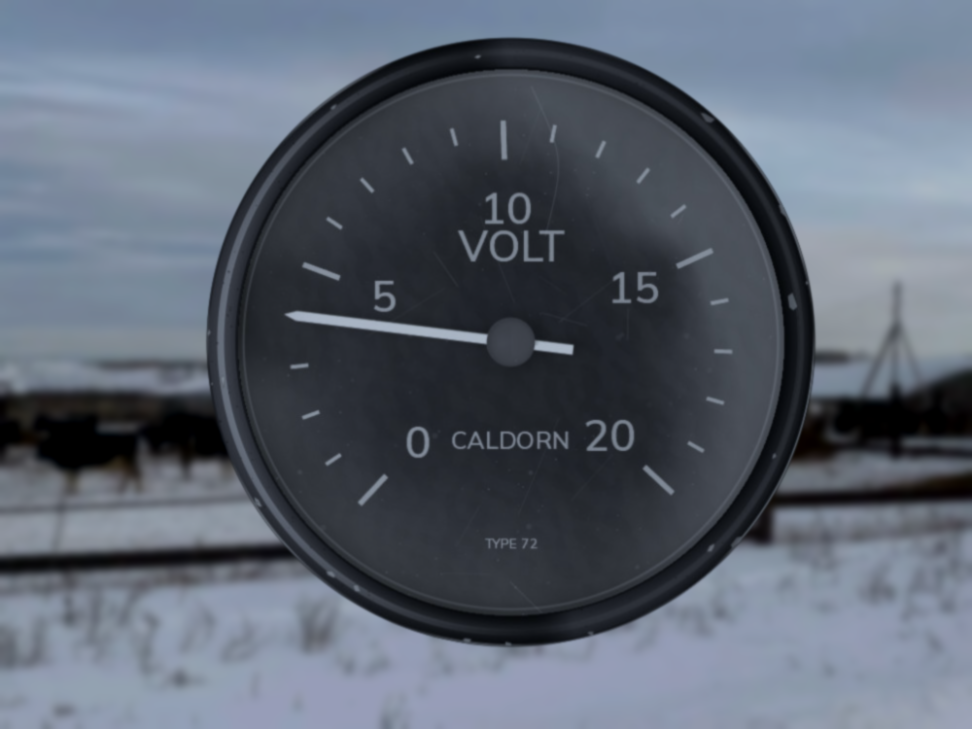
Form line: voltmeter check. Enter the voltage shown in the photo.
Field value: 4 V
